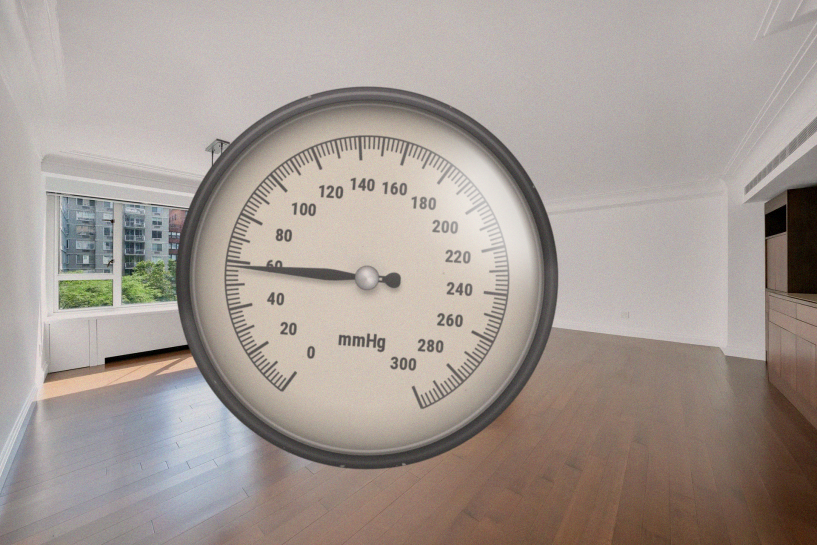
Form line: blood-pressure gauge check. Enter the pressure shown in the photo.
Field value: 58 mmHg
